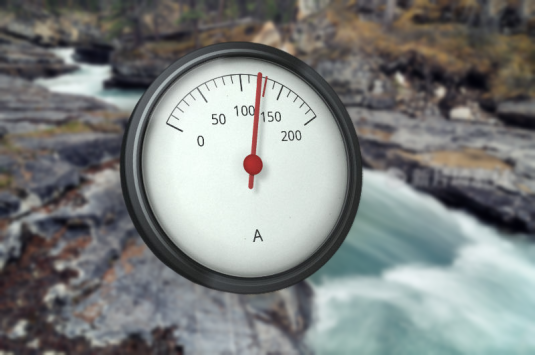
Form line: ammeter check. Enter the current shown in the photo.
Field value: 120 A
